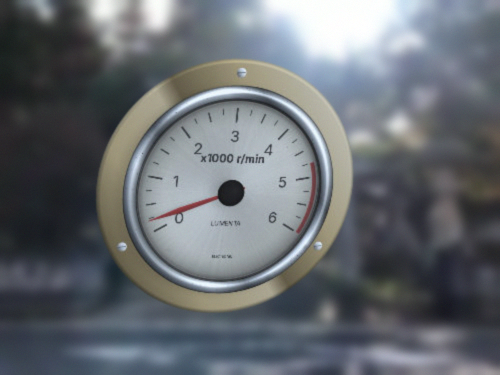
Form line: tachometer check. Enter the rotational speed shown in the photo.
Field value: 250 rpm
